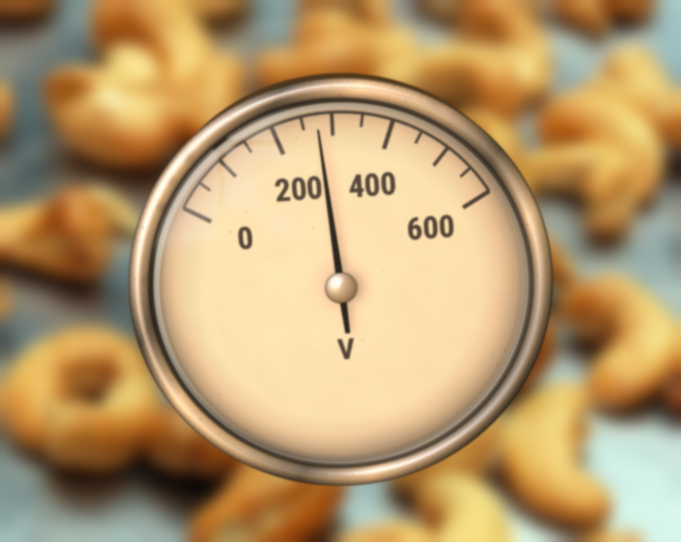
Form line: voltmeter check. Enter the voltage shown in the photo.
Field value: 275 V
